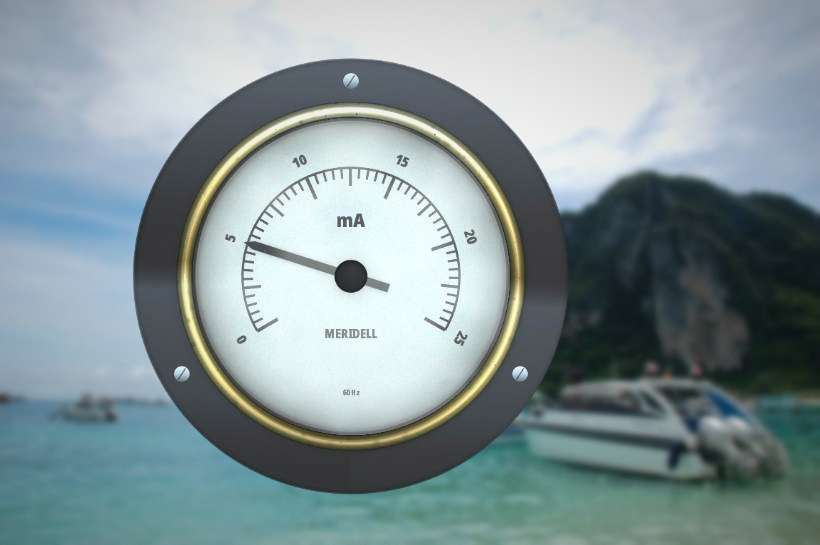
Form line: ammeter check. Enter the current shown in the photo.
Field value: 5 mA
